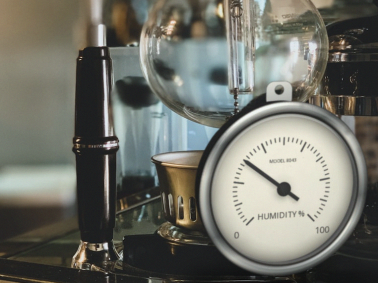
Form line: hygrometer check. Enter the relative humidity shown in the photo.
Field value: 30 %
